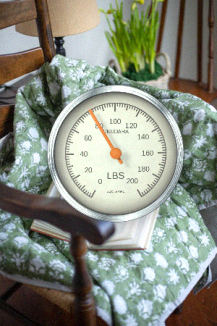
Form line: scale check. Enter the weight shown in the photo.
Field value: 80 lb
